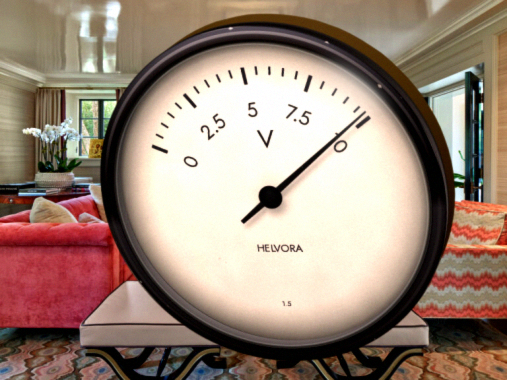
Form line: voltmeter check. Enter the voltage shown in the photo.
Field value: 9.75 V
